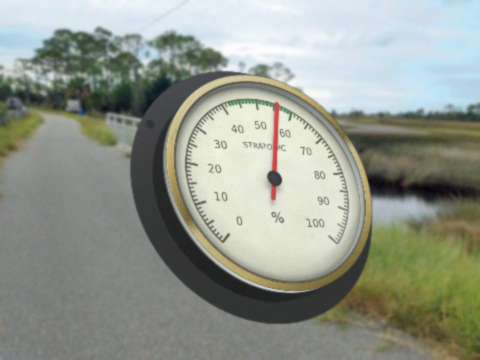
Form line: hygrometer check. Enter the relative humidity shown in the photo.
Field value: 55 %
